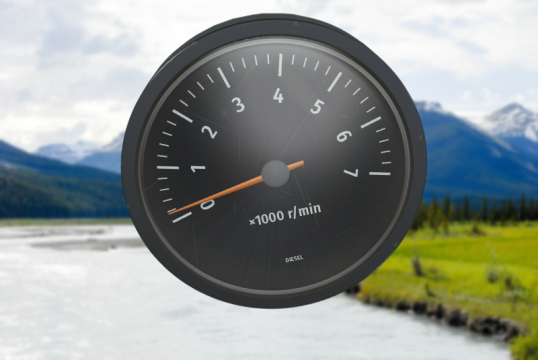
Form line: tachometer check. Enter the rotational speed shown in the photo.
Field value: 200 rpm
